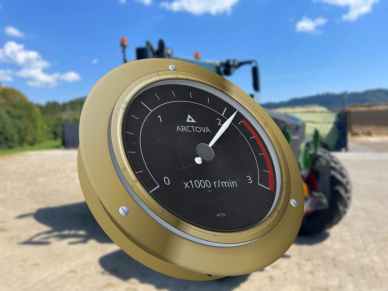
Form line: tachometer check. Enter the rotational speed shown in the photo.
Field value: 2100 rpm
